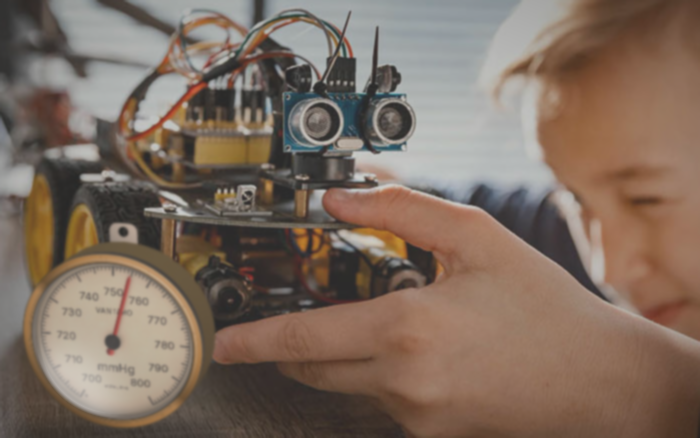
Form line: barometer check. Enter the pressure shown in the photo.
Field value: 755 mmHg
